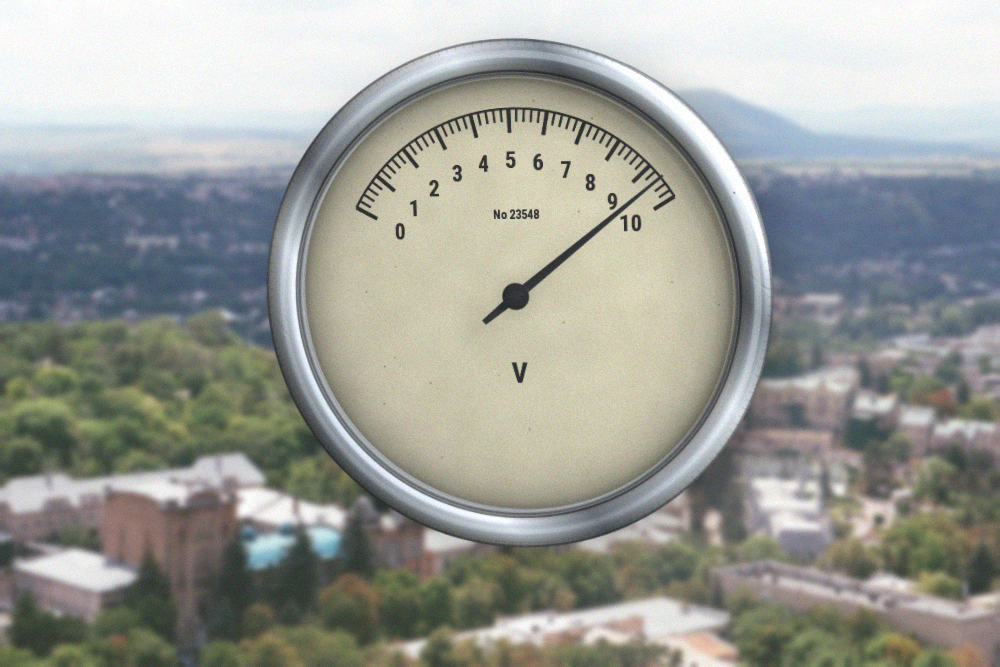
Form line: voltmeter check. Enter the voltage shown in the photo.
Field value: 9.4 V
